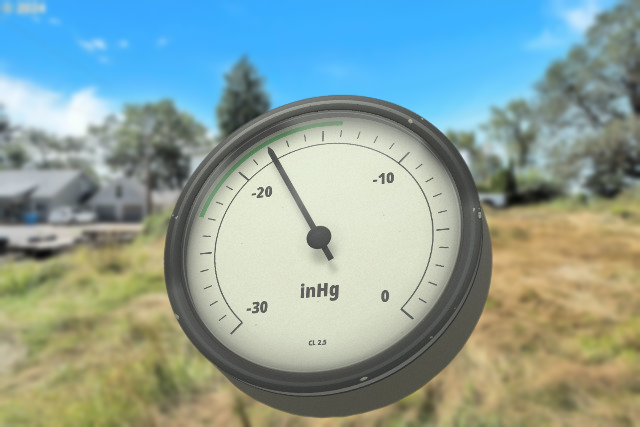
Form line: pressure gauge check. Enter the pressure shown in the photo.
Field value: -18 inHg
